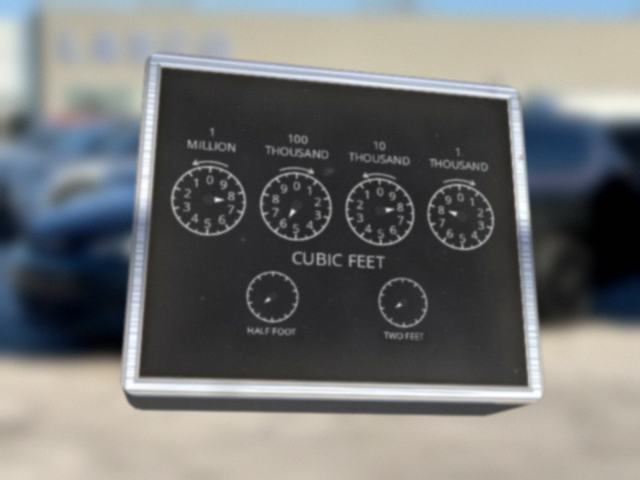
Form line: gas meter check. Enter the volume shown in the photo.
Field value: 757800 ft³
